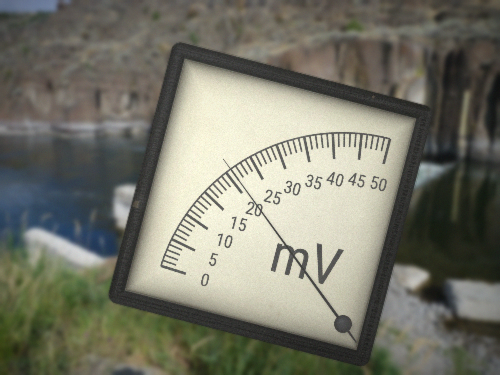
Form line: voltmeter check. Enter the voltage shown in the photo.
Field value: 21 mV
